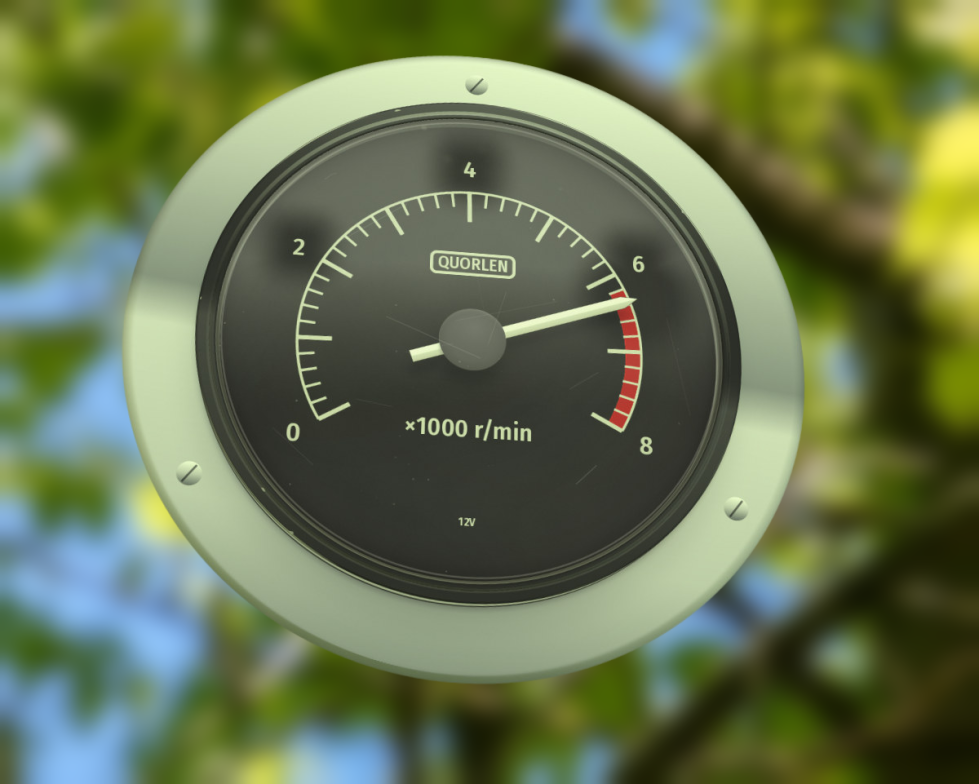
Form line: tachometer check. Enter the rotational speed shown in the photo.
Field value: 6400 rpm
